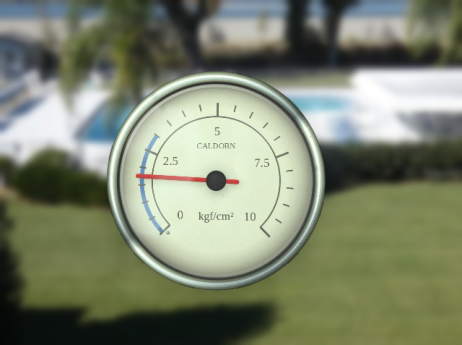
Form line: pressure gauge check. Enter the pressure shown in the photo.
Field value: 1.75 kg/cm²
